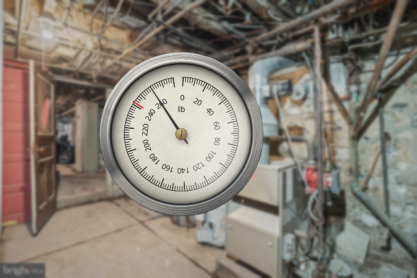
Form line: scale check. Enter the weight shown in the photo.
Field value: 260 lb
